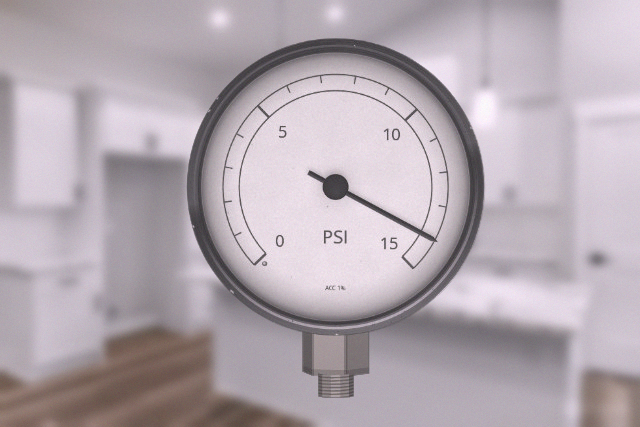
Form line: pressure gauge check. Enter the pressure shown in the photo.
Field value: 14 psi
